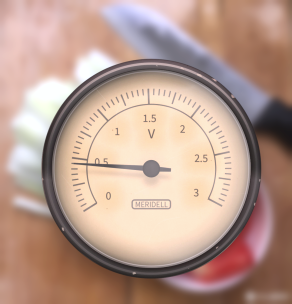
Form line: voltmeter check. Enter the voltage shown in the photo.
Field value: 0.45 V
